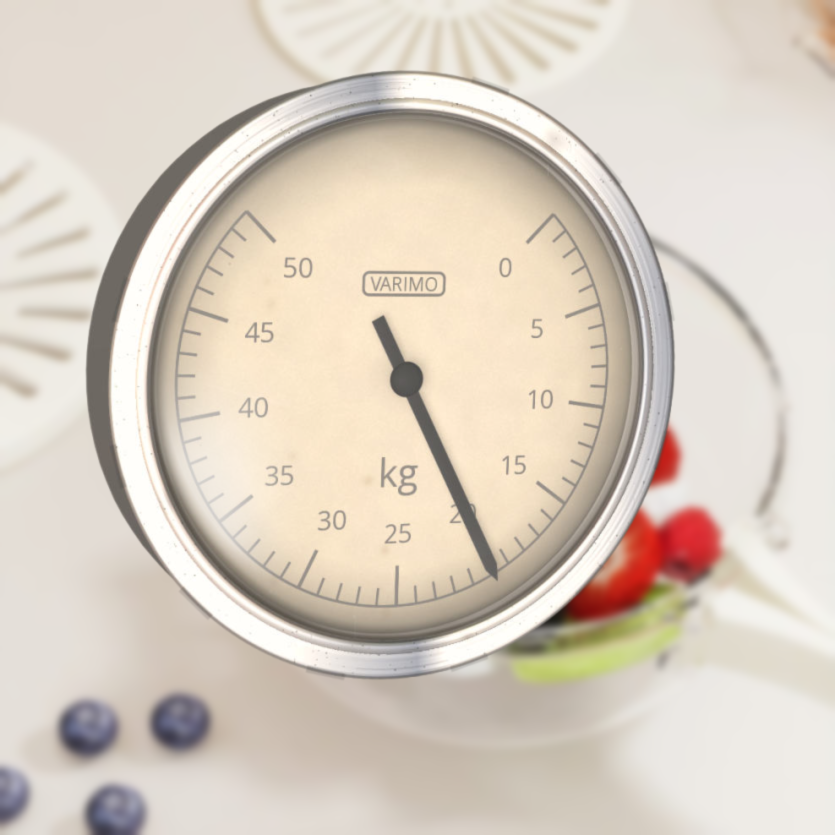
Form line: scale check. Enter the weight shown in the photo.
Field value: 20 kg
